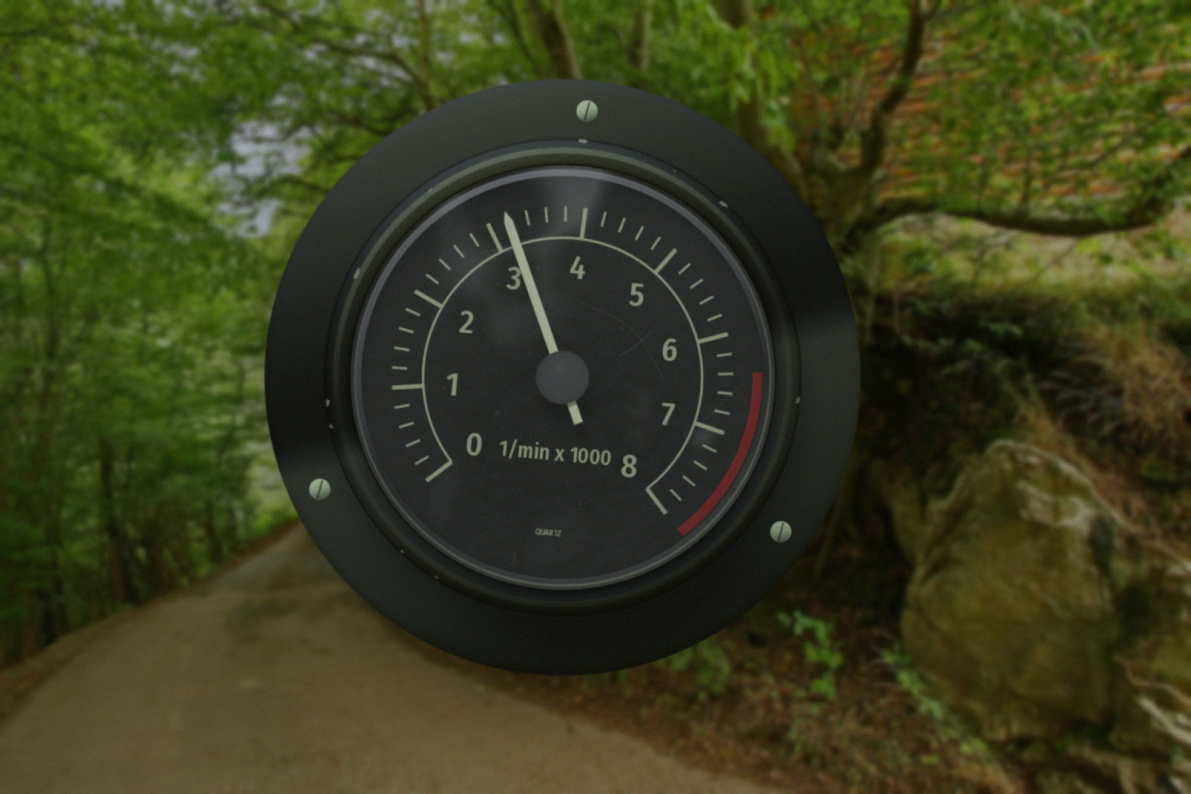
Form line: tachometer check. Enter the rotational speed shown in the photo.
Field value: 3200 rpm
